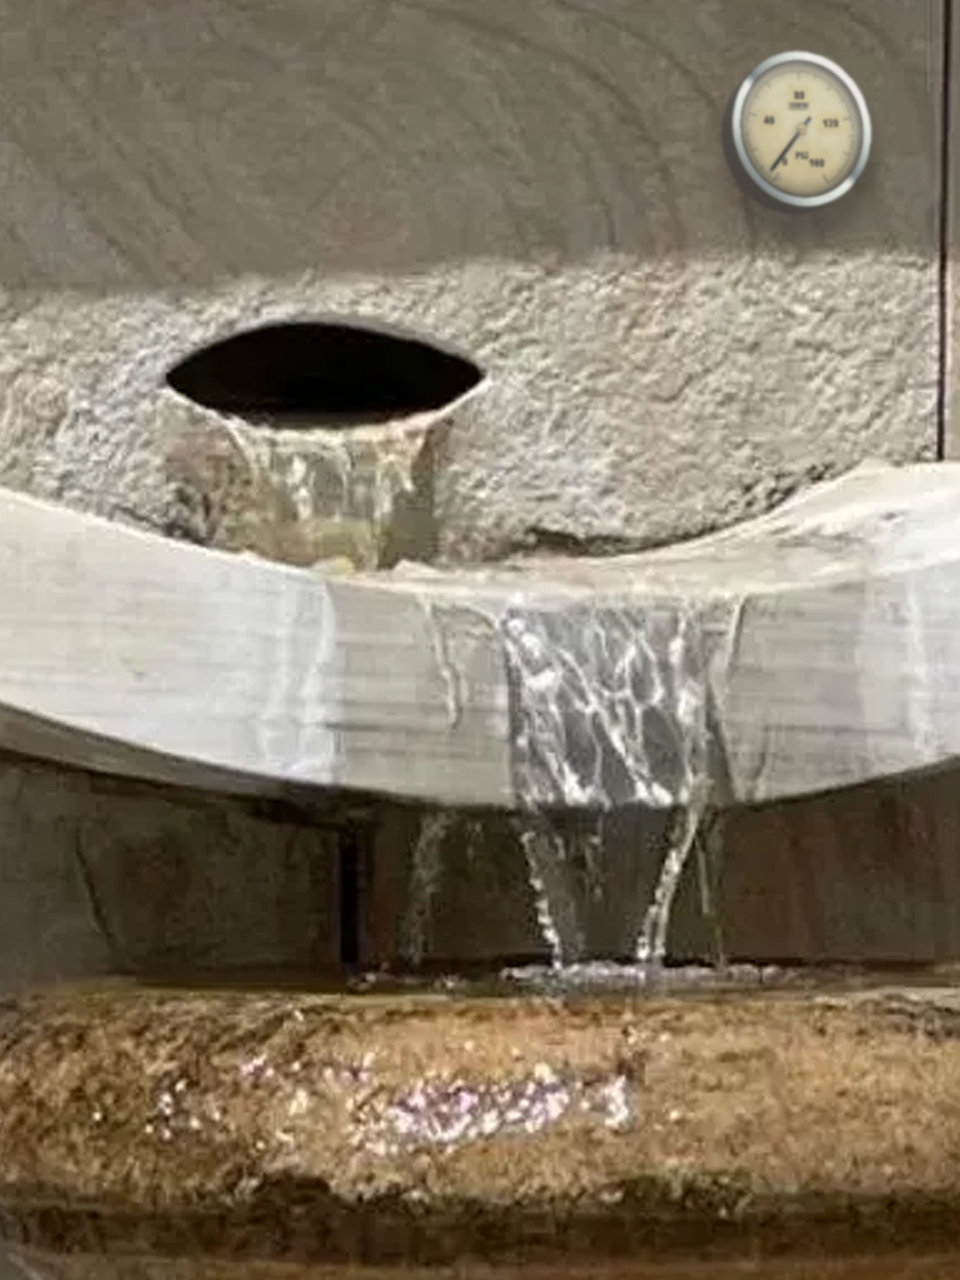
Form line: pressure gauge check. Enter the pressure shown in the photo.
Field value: 5 psi
